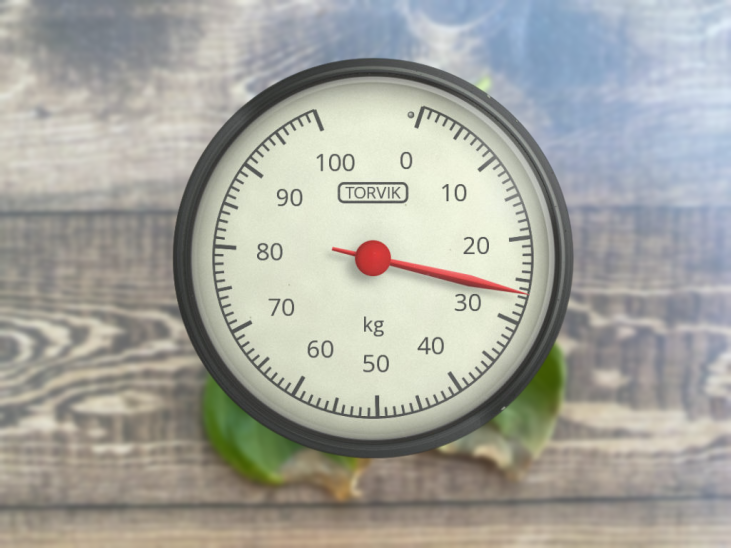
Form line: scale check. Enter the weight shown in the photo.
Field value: 26.5 kg
